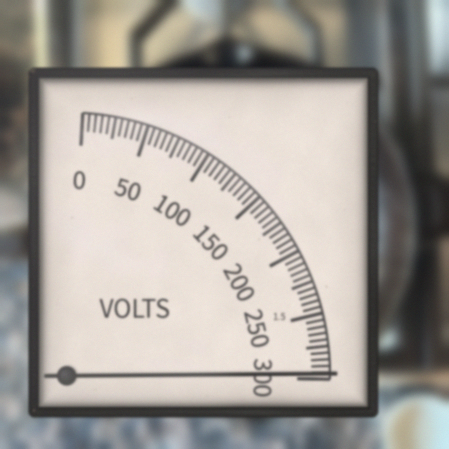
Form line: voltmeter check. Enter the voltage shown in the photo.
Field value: 295 V
